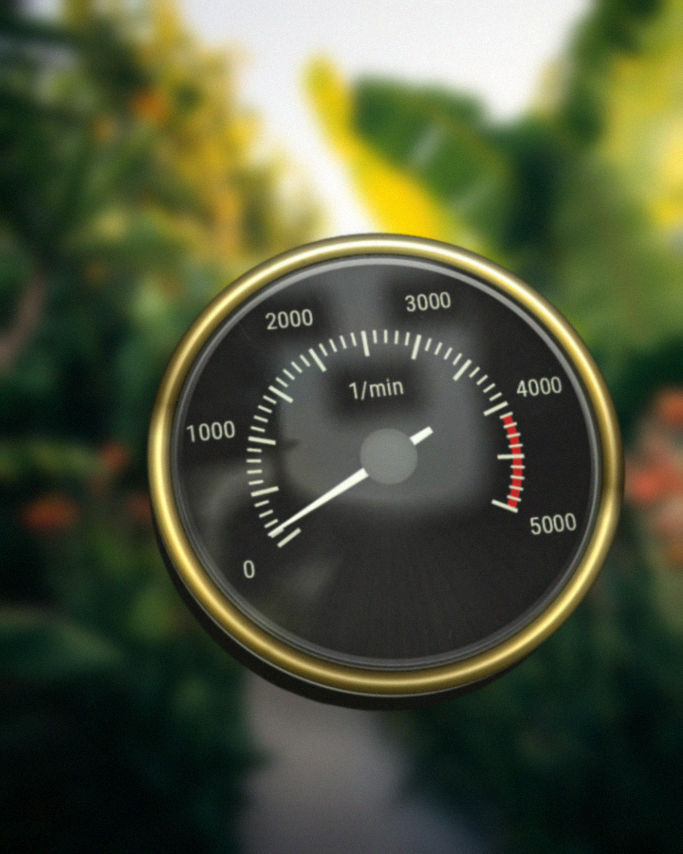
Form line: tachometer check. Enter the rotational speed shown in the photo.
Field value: 100 rpm
